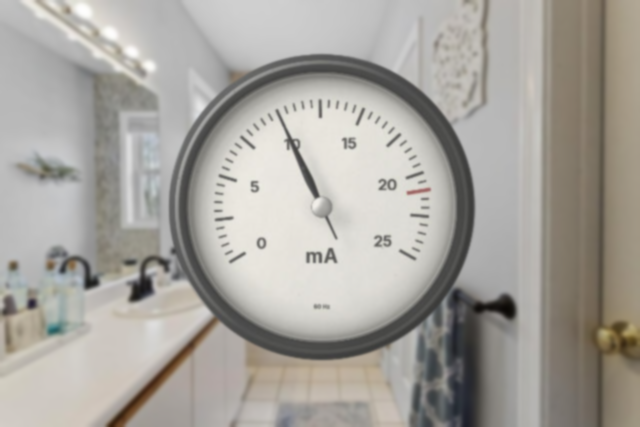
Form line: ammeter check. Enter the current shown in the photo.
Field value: 10 mA
